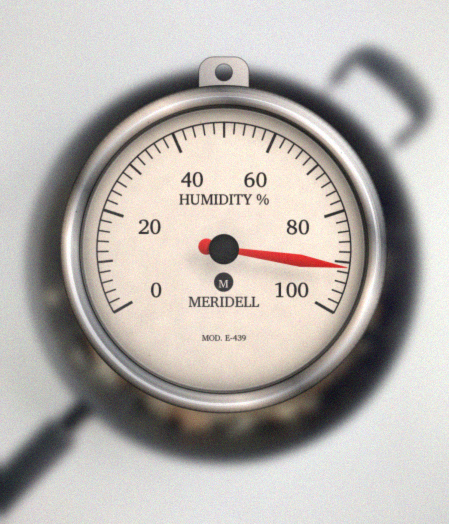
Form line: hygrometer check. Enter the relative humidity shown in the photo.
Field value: 91 %
